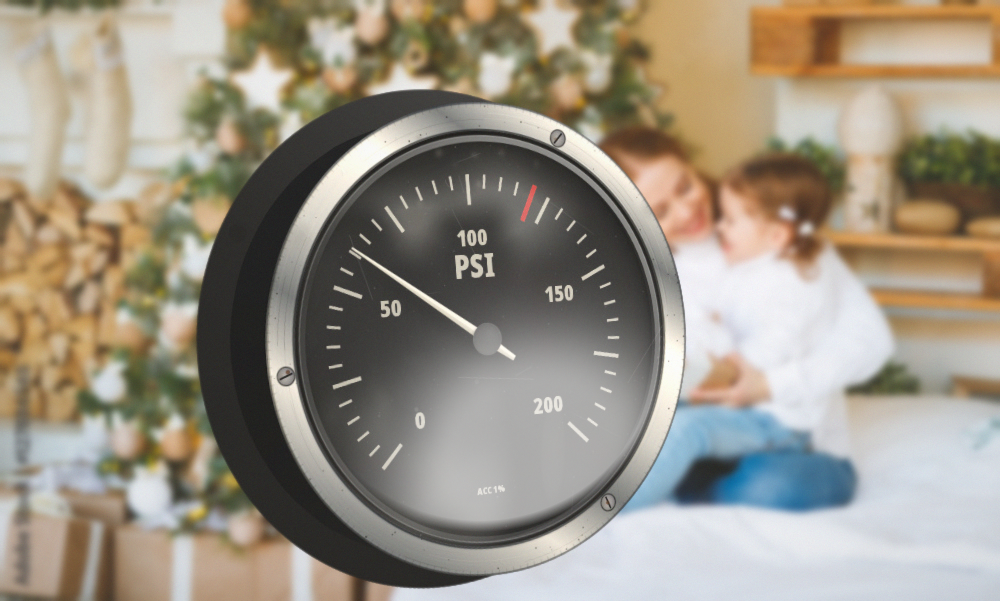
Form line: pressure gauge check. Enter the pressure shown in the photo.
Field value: 60 psi
